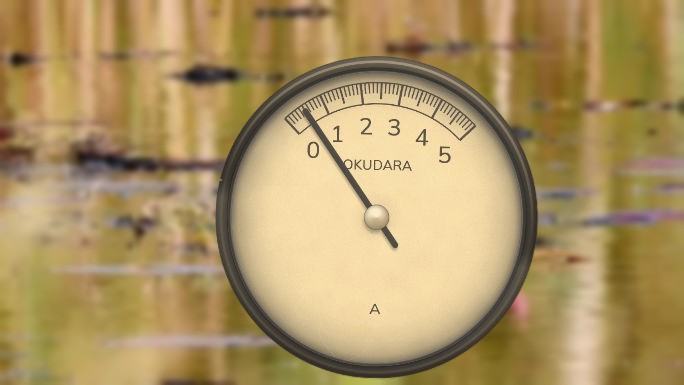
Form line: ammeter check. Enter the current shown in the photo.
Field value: 0.5 A
